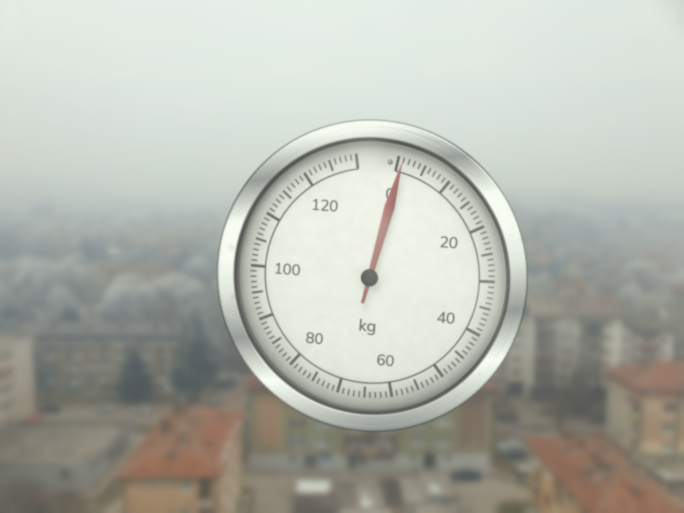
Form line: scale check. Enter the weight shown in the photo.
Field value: 1 kg
